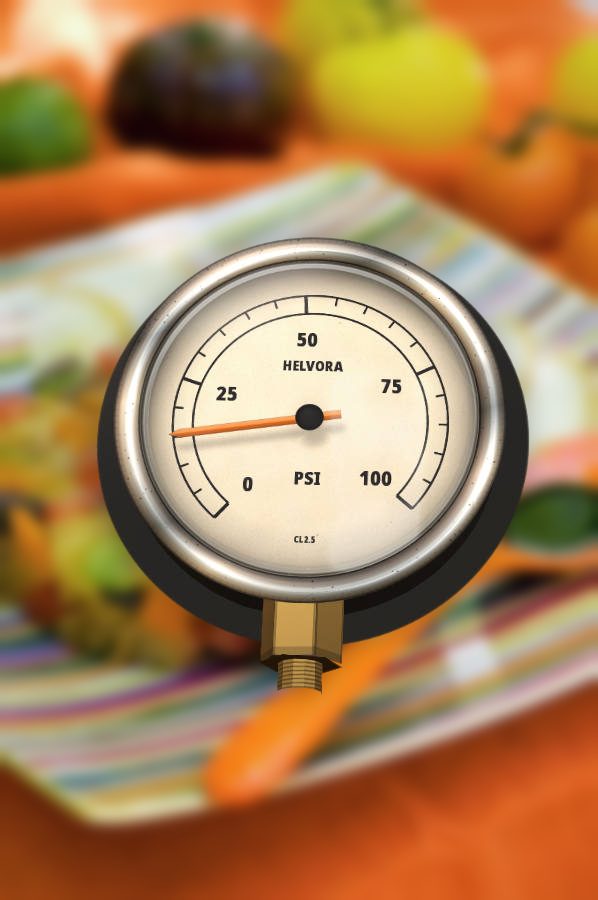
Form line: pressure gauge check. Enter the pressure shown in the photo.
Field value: 15 psi
